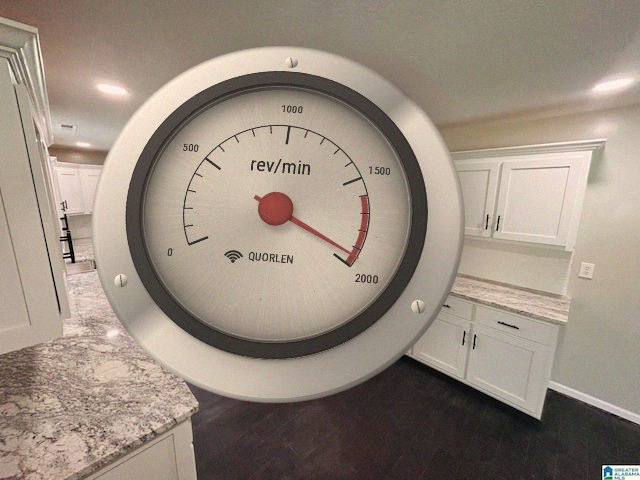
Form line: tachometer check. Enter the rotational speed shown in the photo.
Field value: 1950 rpm
